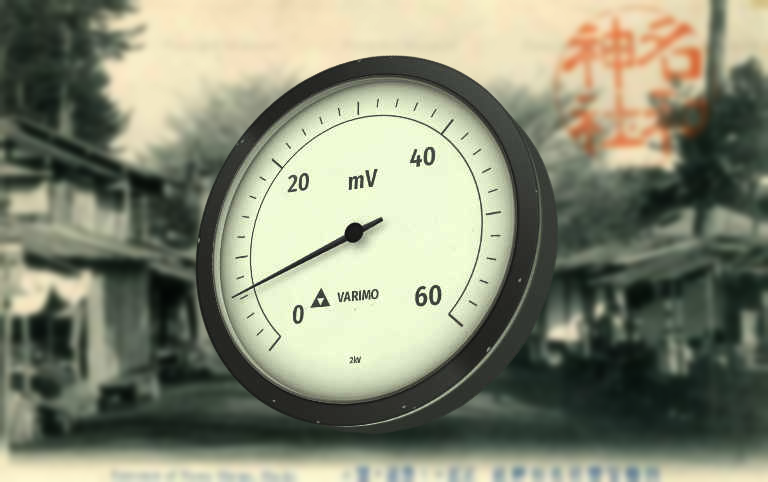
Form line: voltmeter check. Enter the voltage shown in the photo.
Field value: 6 mV
